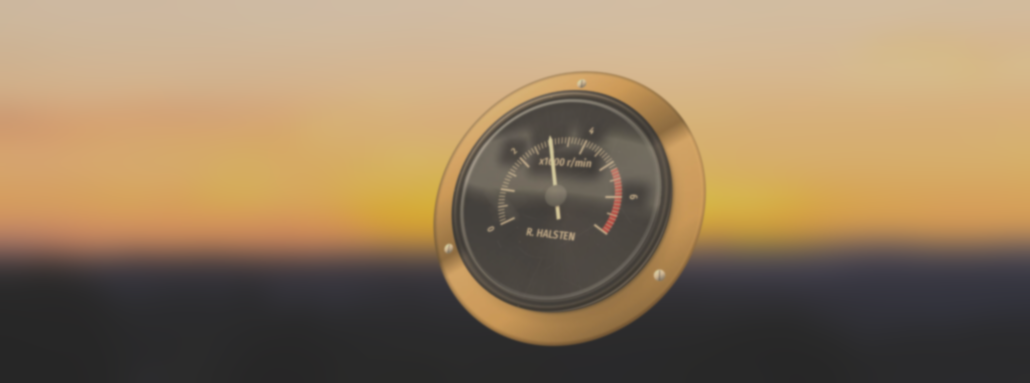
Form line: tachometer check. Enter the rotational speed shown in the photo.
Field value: 3000 rpm
